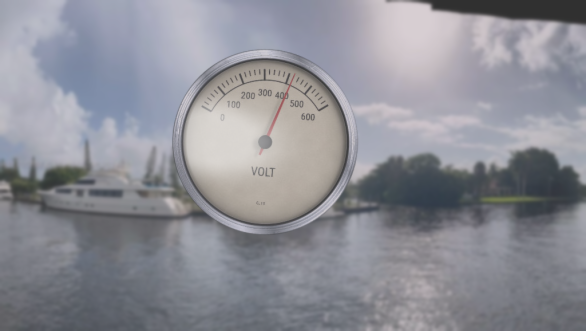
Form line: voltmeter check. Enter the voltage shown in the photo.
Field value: 420 V
